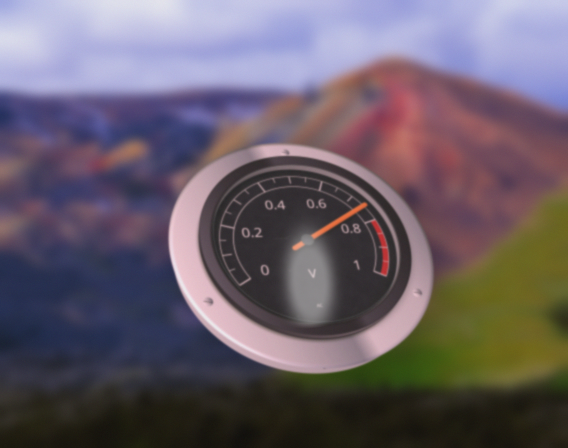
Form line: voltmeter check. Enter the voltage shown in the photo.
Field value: 0.75 V
